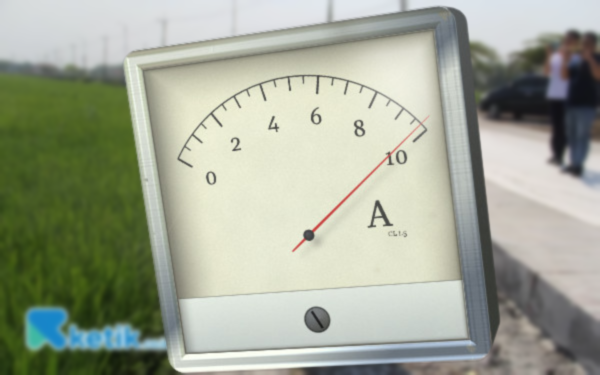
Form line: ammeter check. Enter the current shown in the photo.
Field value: 9.75 A
